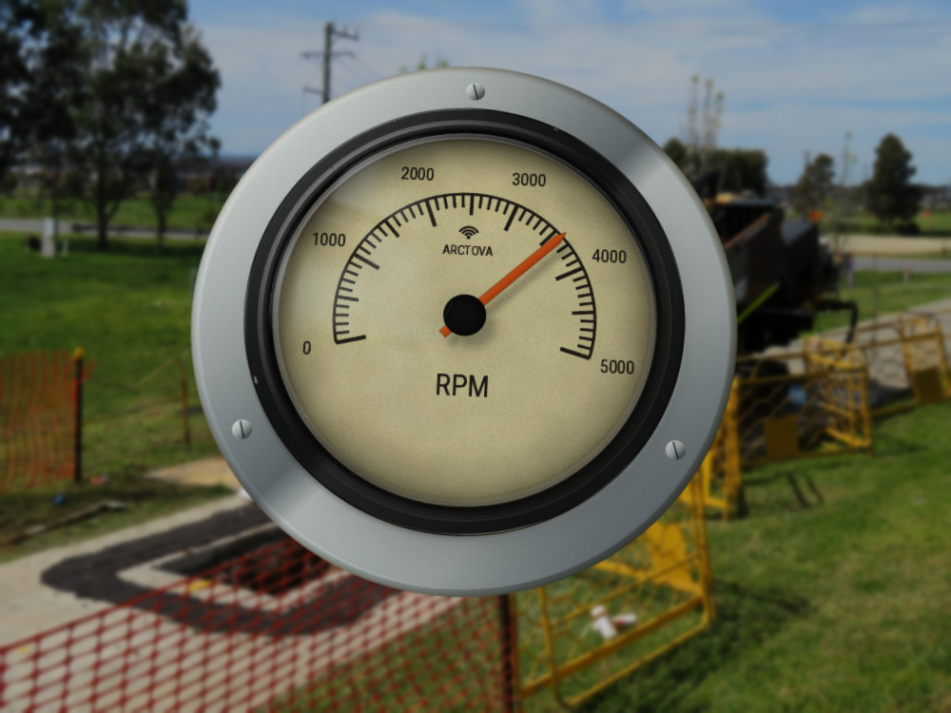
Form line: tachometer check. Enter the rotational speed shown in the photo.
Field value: 3600 rpm
